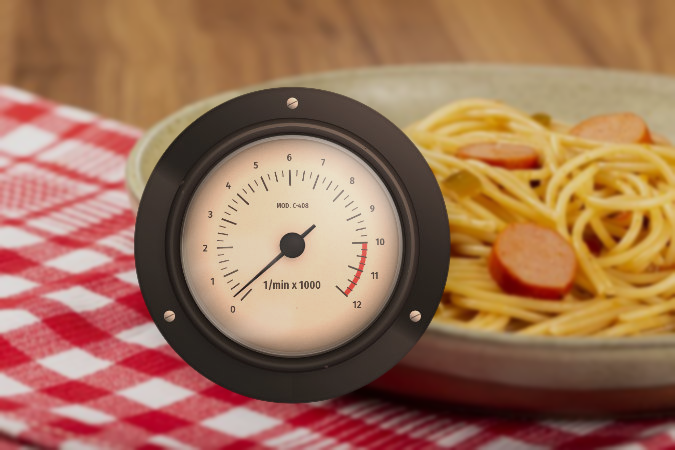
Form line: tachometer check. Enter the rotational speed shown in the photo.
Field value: 250 rpm
